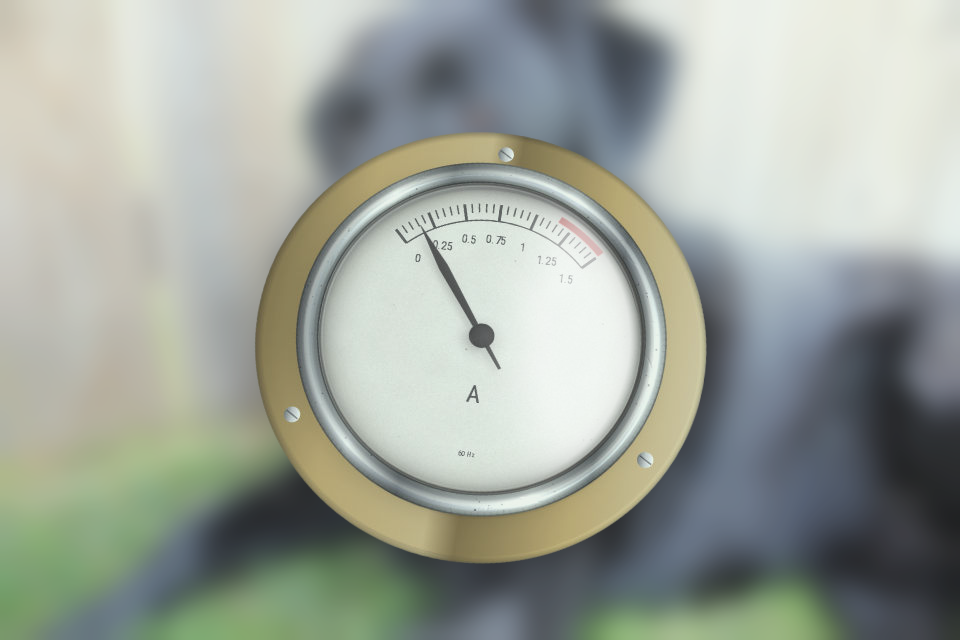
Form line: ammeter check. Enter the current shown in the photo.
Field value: 0.15 A
